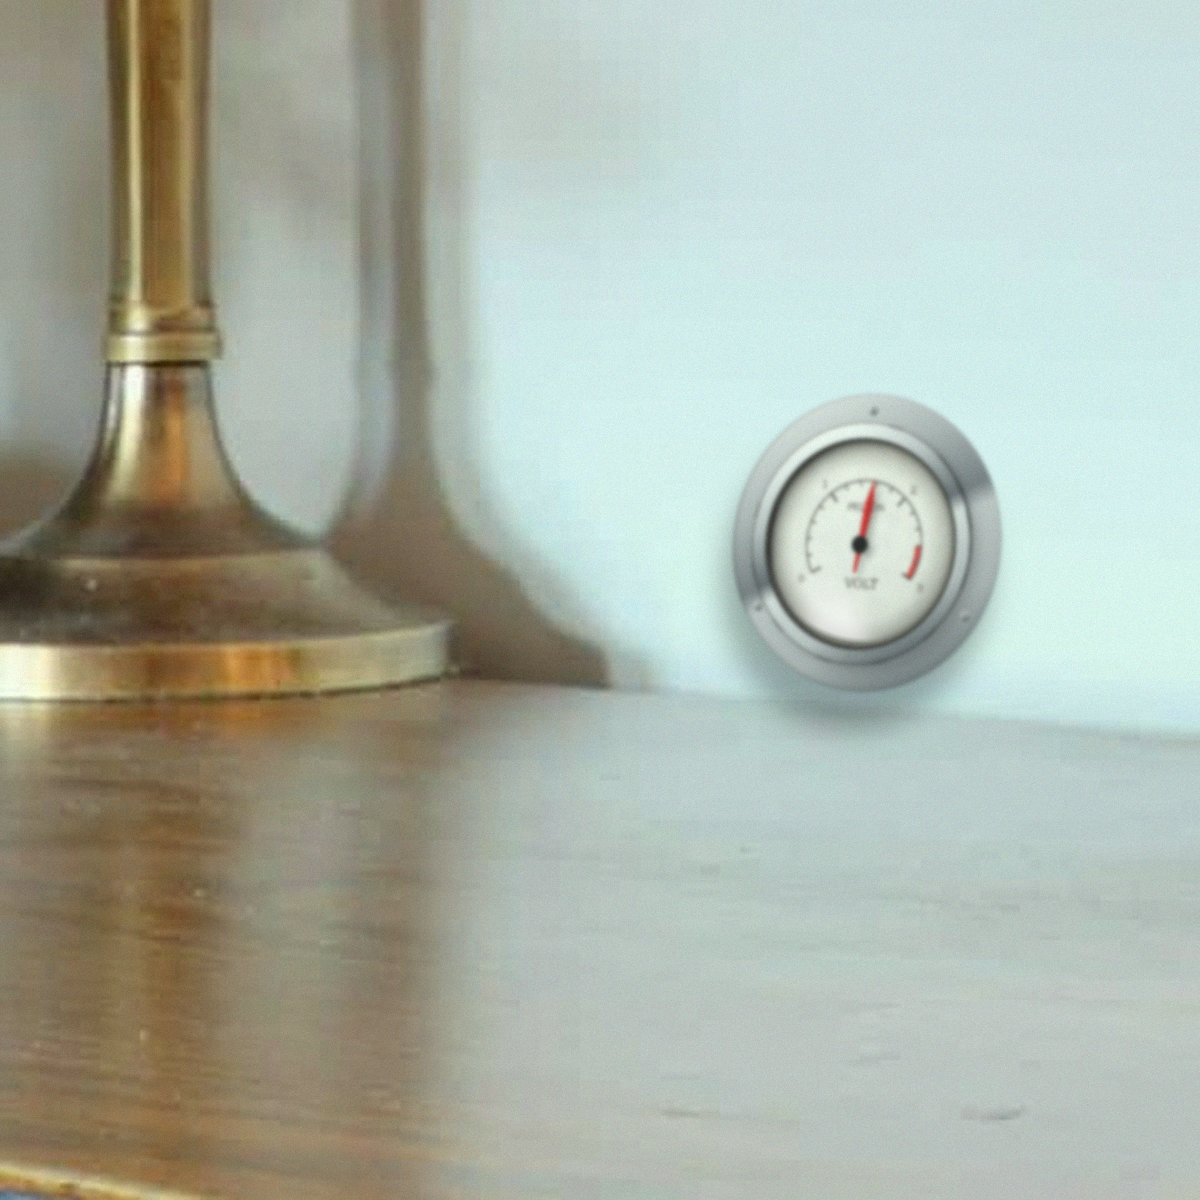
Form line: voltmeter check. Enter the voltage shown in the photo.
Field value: 1.6 V
